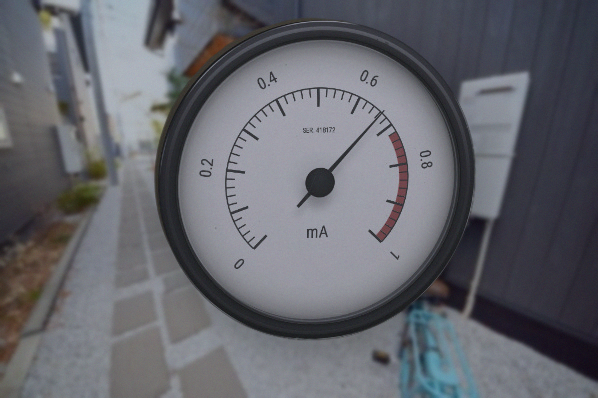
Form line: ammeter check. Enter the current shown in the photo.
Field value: 0.66 mA
